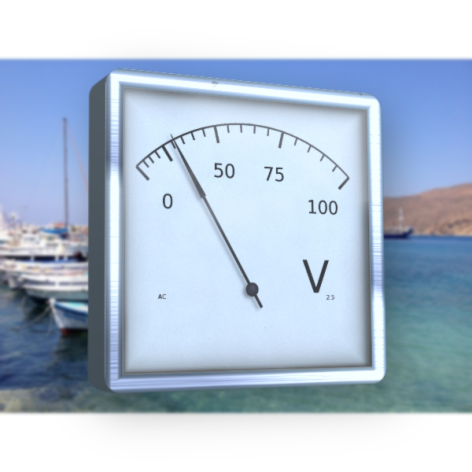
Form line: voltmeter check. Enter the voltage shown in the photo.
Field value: 30 V
